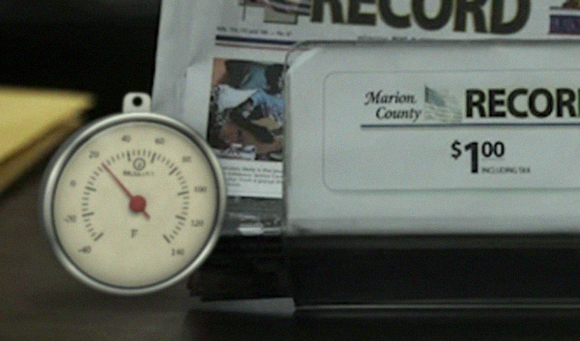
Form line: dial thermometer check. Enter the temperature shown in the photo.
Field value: 20 °F
